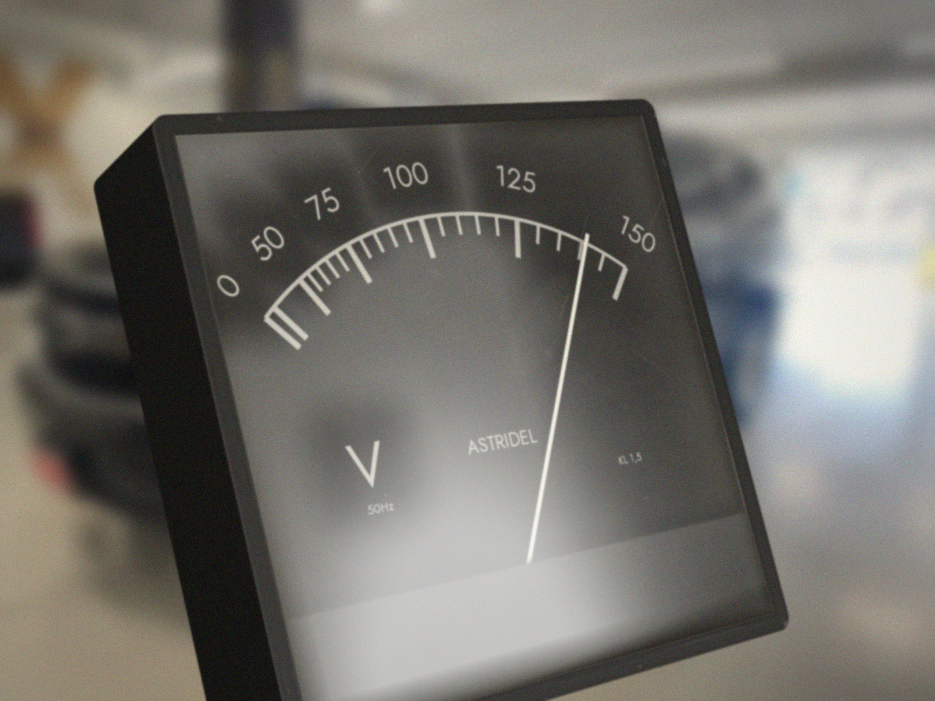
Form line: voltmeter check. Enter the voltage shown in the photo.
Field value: 140 V
